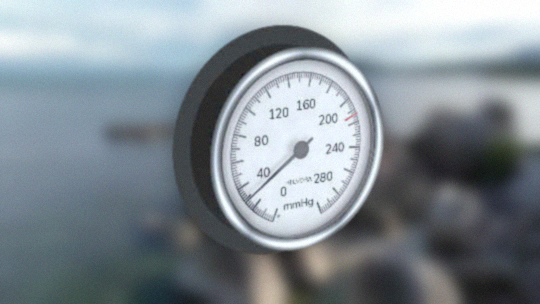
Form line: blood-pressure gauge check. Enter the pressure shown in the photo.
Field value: 30 mmHg
